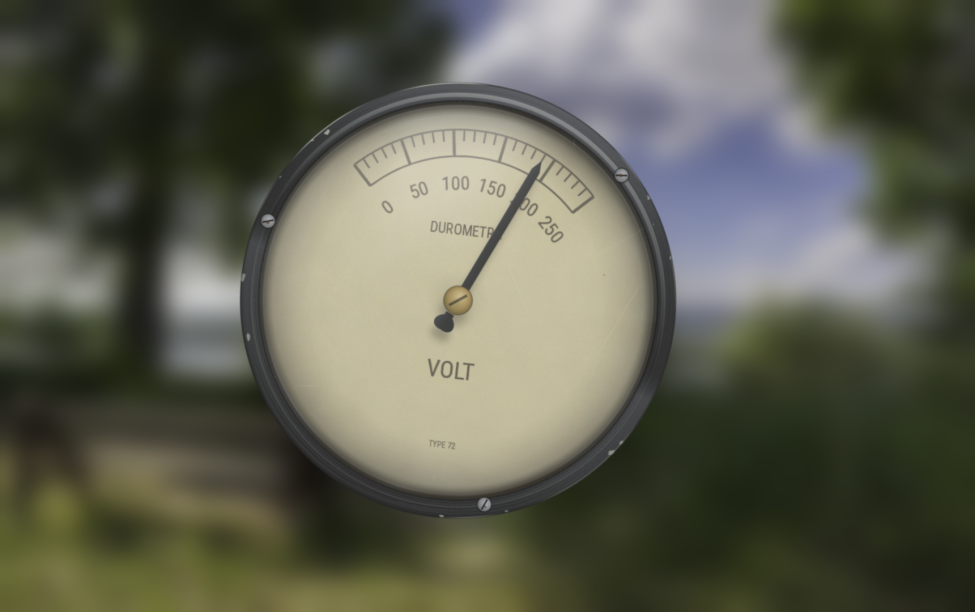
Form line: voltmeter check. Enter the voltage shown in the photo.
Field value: 190 V
